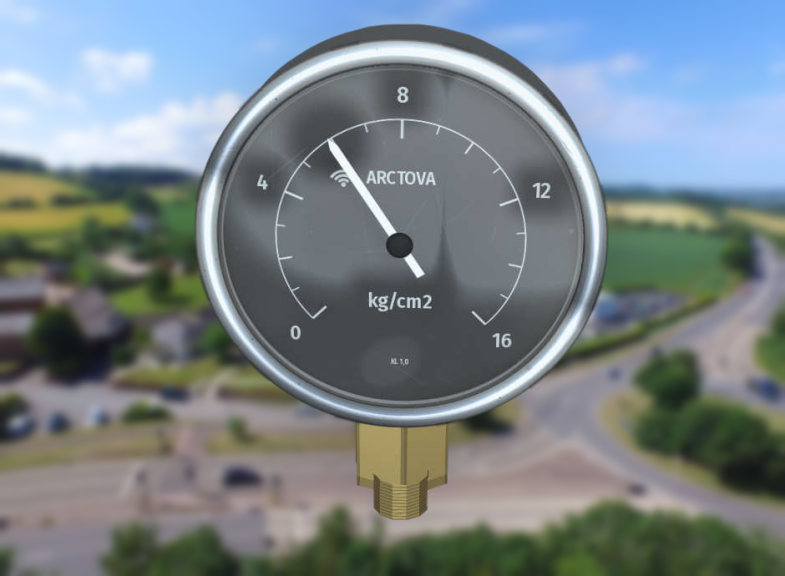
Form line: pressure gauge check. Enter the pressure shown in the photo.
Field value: 6 kg/cm²
